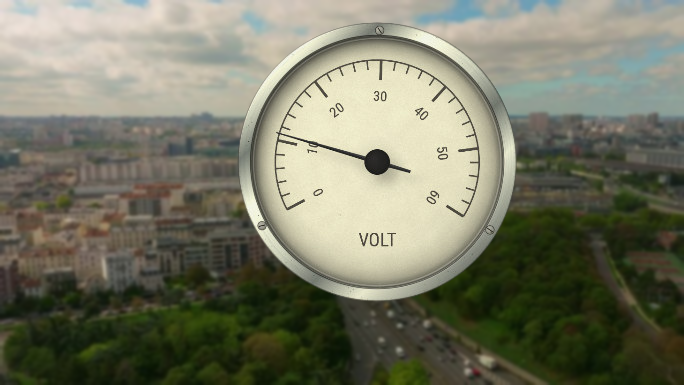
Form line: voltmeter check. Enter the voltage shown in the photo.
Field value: 11 V
